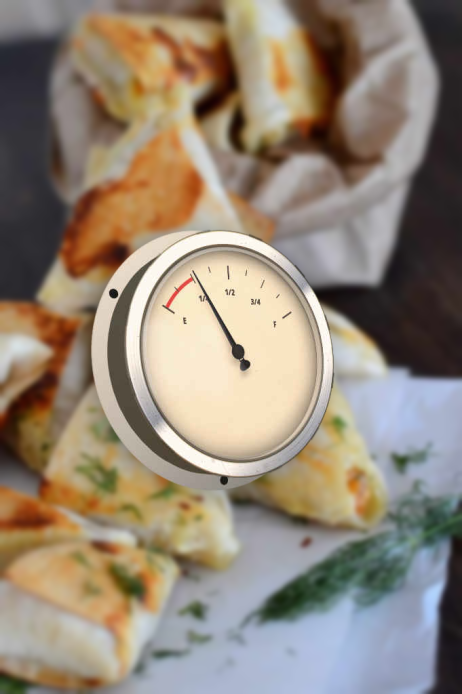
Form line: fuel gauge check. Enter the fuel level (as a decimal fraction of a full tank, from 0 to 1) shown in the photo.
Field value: 0.25
